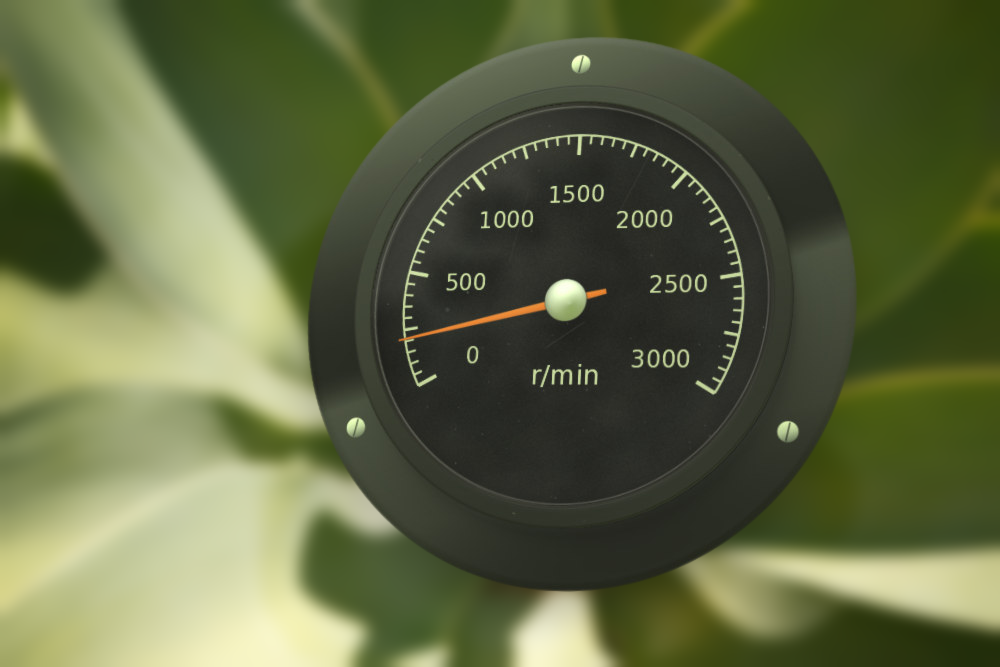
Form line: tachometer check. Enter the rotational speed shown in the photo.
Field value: 200 rpm
